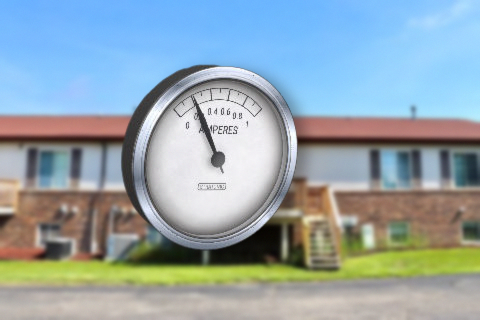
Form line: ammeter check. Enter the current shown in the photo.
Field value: 0.2 A
